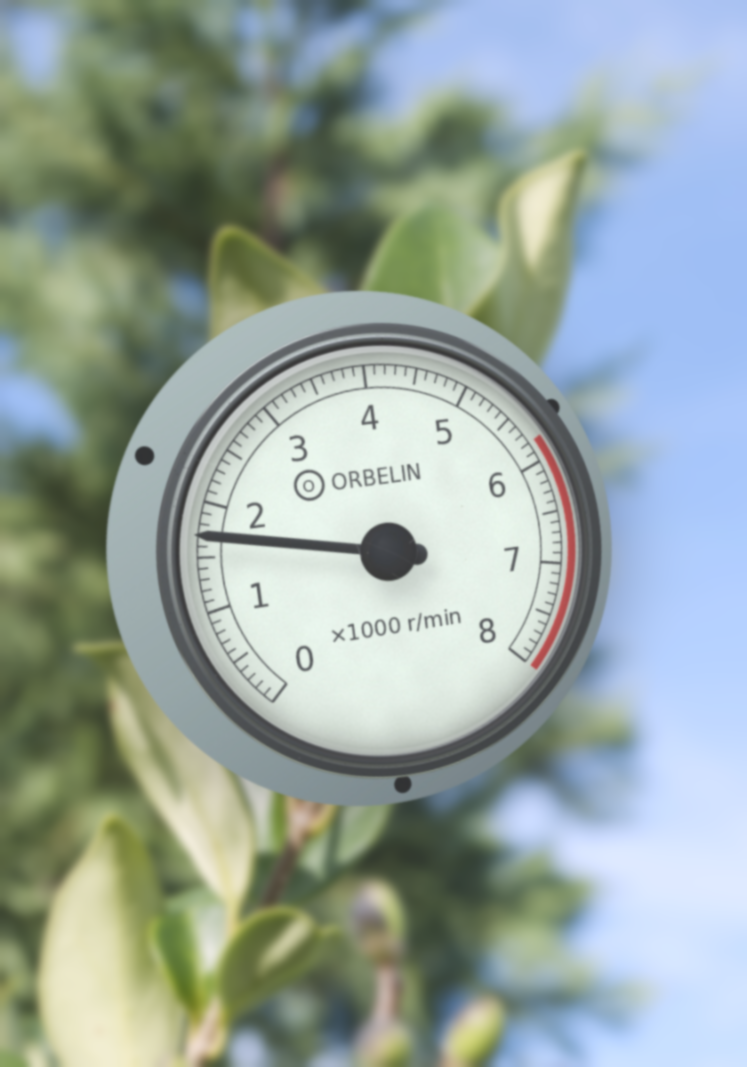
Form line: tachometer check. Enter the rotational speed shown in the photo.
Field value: 1700 rpm
